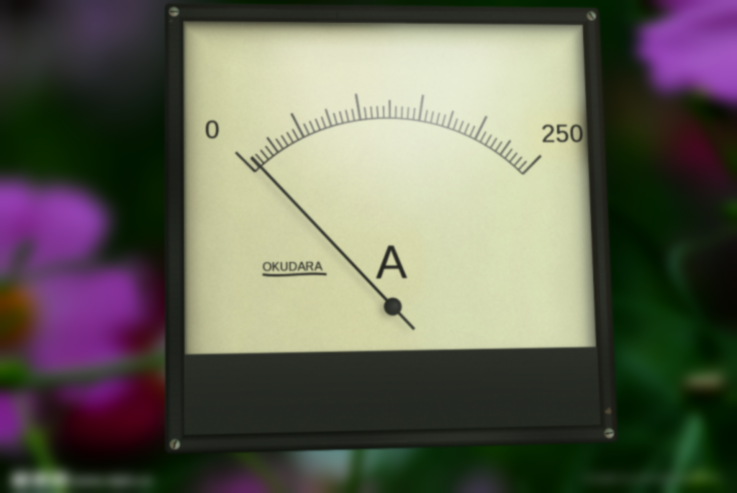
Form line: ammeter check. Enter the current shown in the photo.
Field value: 5 A
